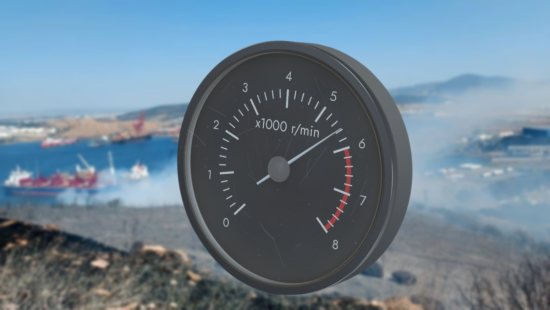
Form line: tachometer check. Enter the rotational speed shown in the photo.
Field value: 5600 rpm
